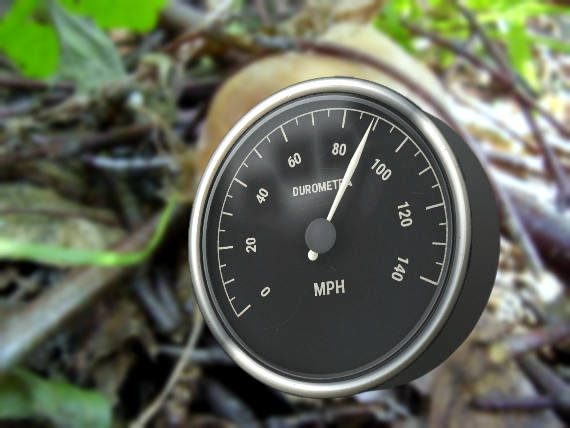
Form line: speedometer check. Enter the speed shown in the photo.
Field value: 90 mph
